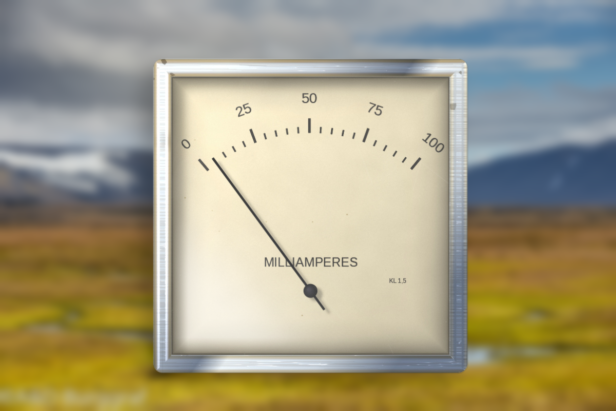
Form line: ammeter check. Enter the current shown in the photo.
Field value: 5 mA
